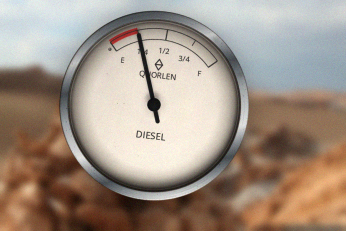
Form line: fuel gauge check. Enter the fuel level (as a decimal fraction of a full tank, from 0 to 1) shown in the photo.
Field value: 0.25
